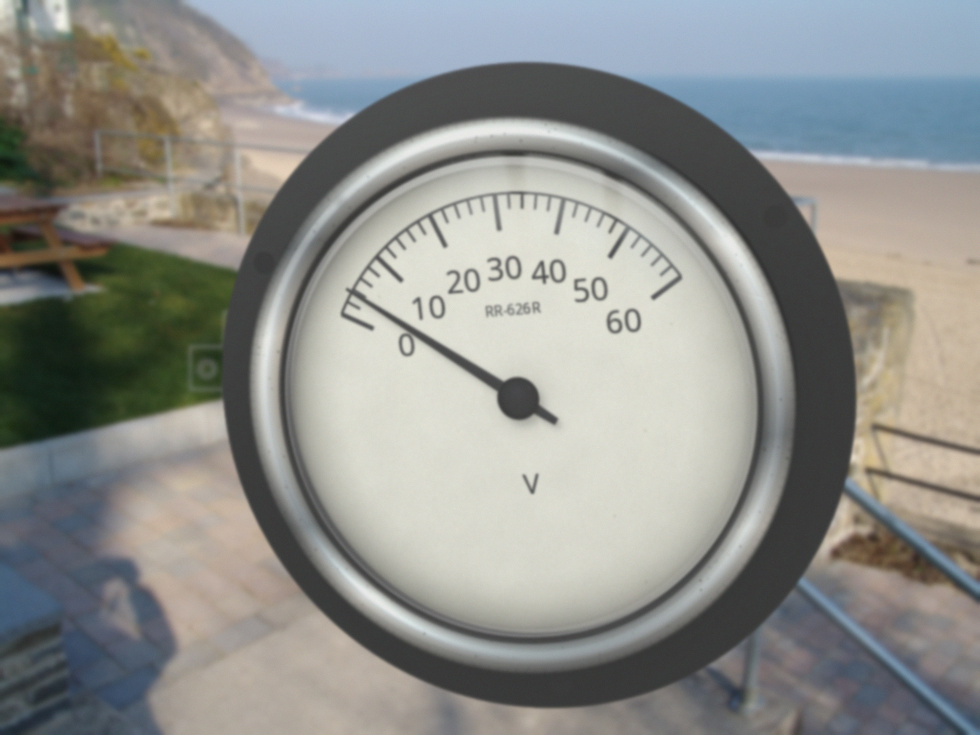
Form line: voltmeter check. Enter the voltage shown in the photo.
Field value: 4 V
